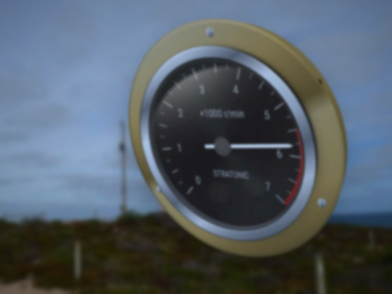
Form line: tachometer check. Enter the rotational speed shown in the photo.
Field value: 5750 rpm
